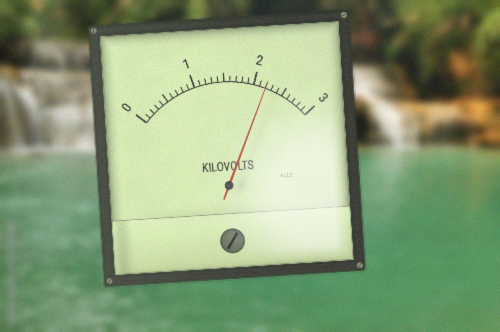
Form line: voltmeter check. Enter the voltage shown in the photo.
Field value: 2.2 kV
